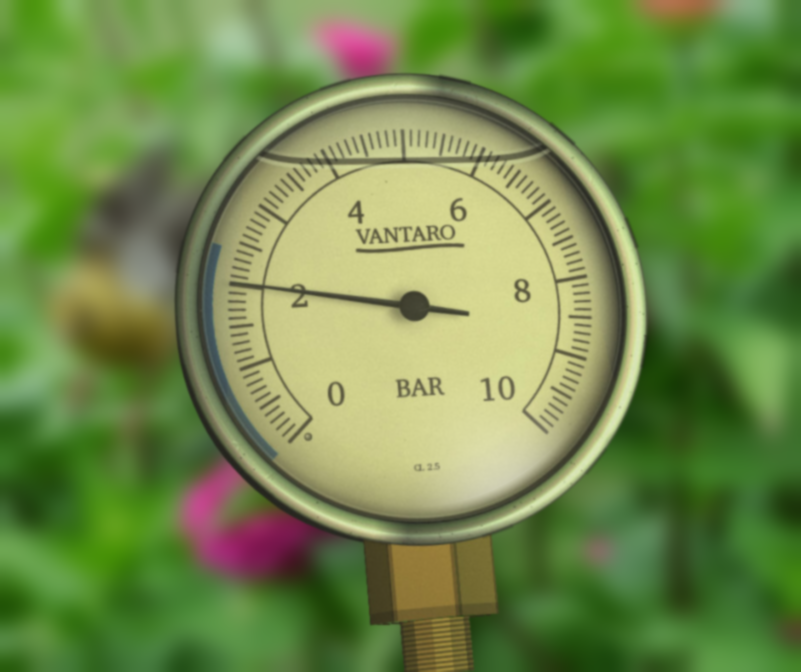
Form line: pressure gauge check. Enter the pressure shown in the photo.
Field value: 2 bar
